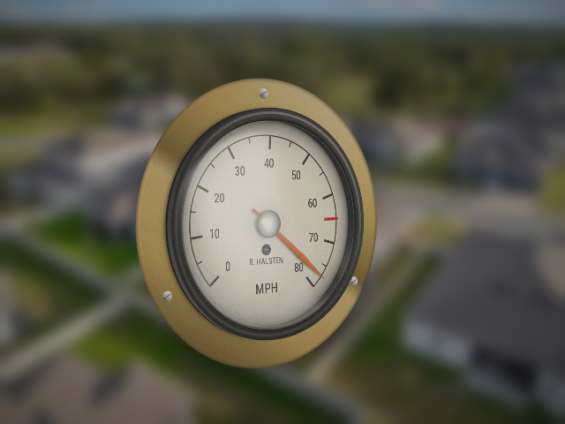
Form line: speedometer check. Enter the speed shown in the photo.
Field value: 77.5 mph
